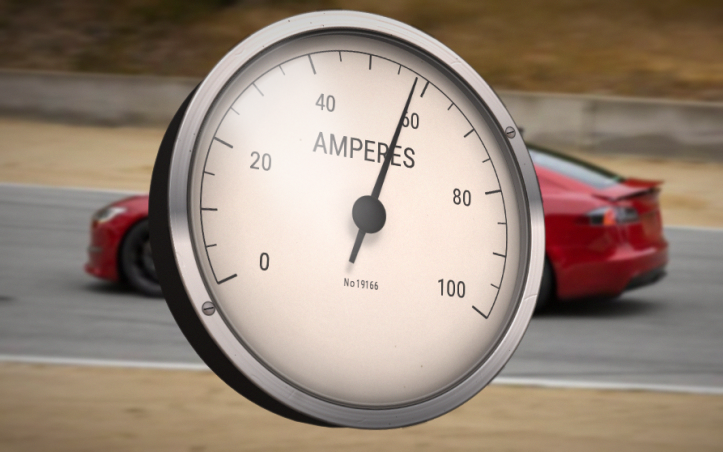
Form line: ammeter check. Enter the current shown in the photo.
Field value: 57.5 A
